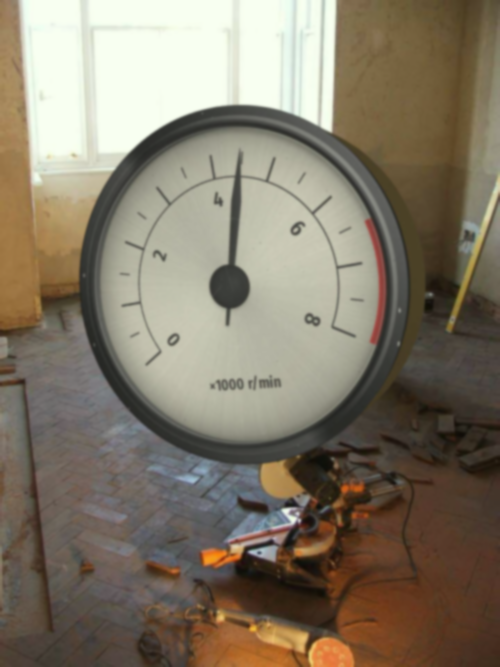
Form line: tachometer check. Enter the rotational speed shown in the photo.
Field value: 4500 rpm
